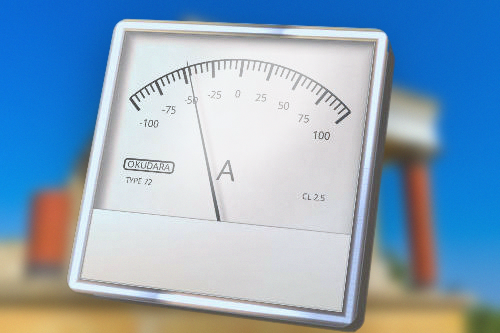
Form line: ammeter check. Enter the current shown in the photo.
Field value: -45 A
